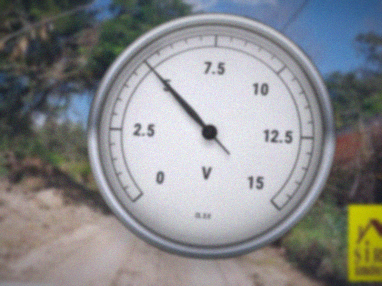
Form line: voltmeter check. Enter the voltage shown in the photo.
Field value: 5 V
